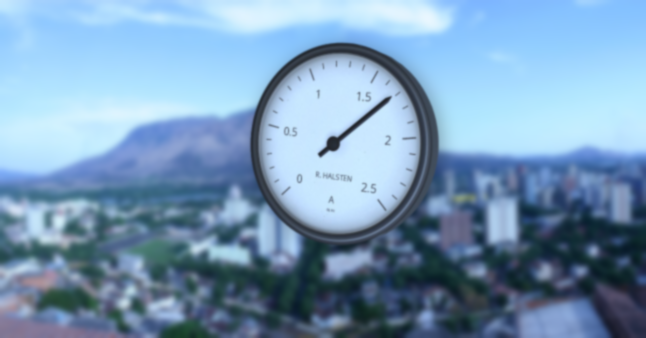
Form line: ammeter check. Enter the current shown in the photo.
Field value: 1.7 A
